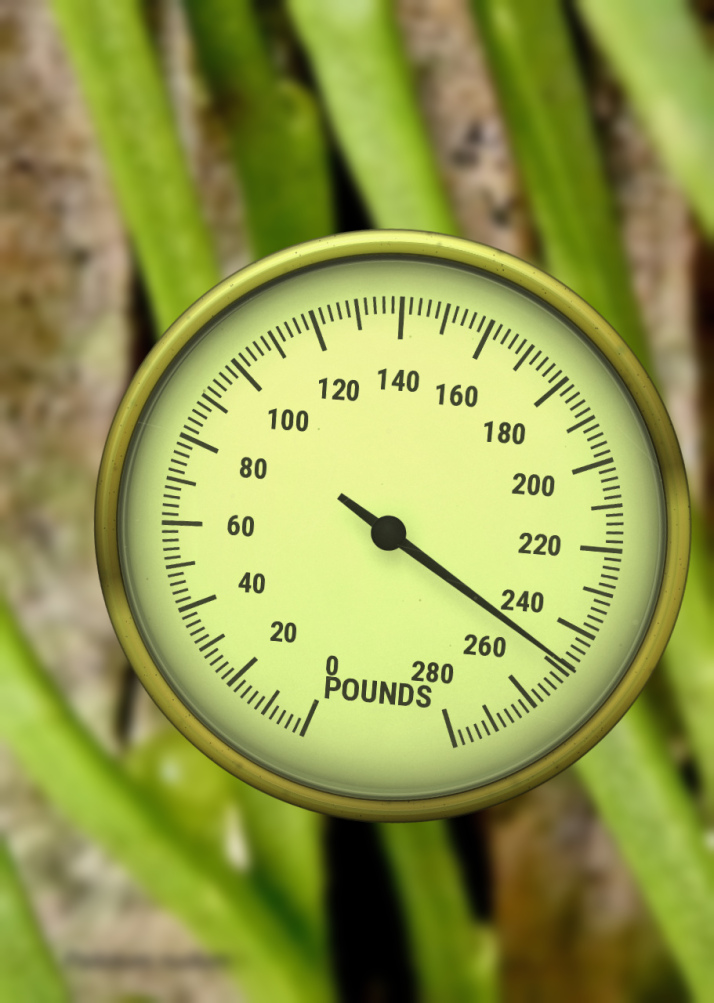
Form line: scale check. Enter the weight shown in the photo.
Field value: 248 lb
